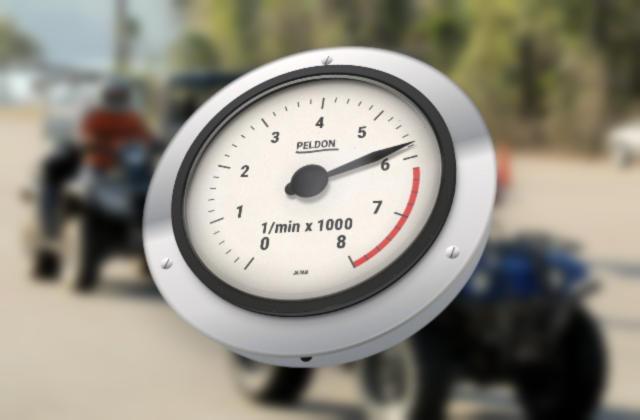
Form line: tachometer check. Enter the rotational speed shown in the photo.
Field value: 5800 rpm
